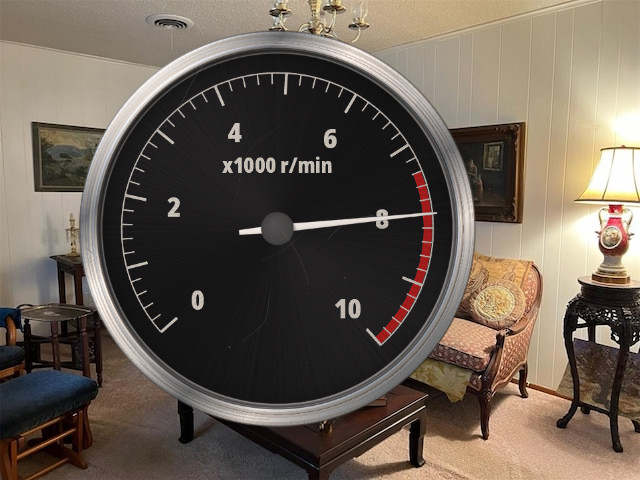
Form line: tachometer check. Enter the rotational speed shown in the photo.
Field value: 8000 rpm
